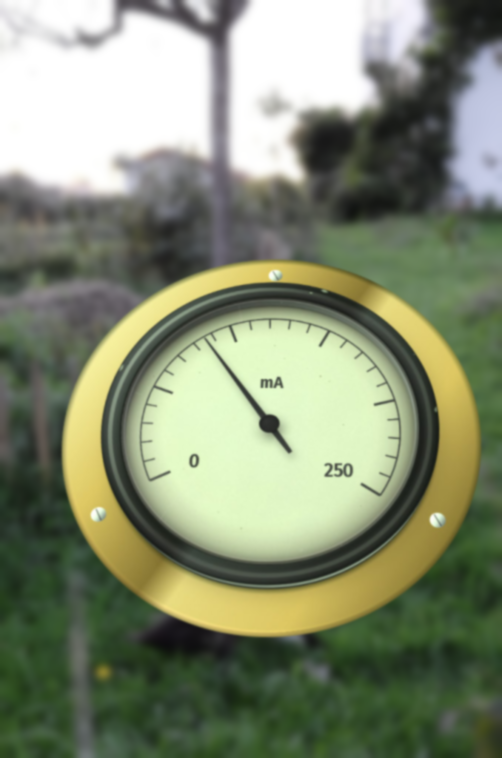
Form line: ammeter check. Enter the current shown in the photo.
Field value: 85 mA
